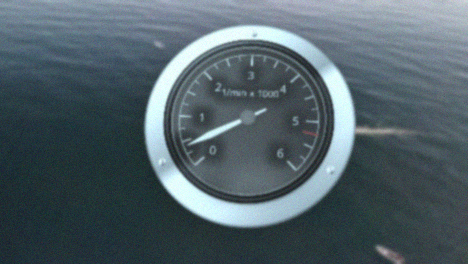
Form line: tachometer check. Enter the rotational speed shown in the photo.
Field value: 375 rpm
